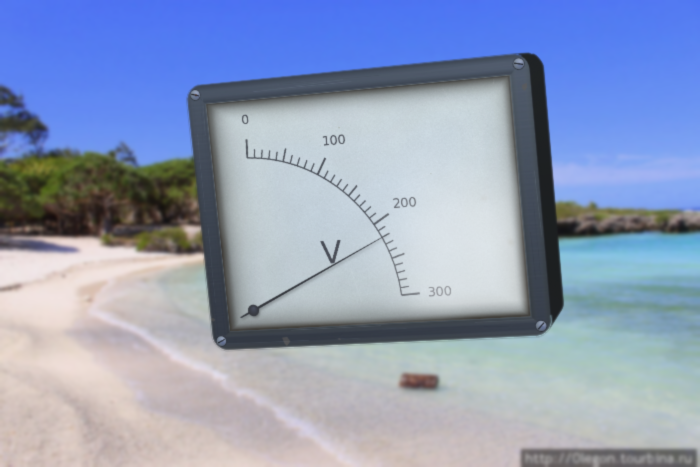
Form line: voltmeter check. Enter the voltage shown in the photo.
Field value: 220 V
